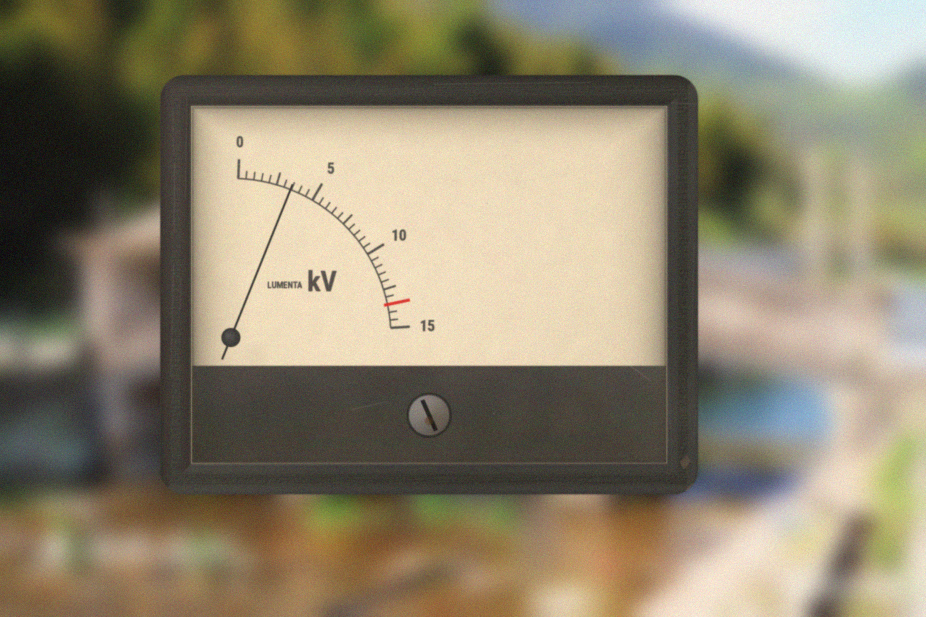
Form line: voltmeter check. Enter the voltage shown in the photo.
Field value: 3.5 kV
